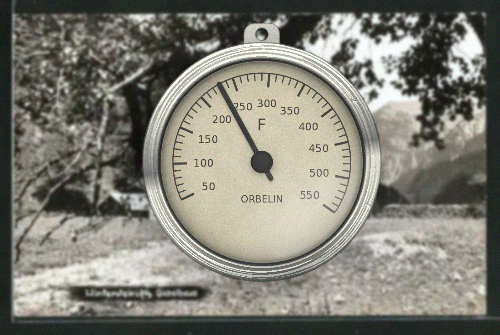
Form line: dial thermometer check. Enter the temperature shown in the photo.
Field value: 230 °F
